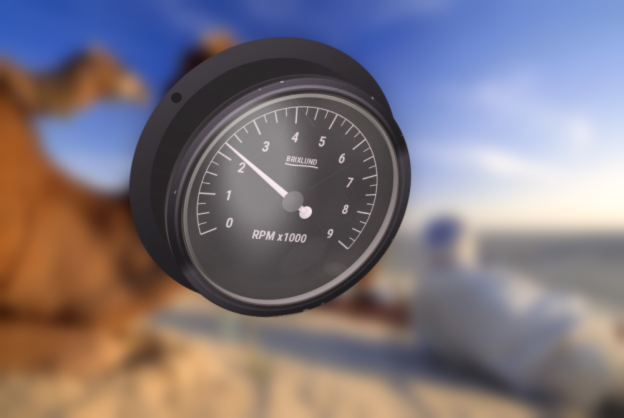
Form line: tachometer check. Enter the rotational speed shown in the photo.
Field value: 2250 rpm
